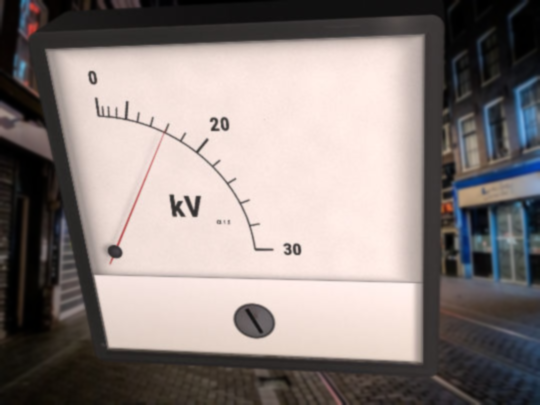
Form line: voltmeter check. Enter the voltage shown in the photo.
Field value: 16 kV
